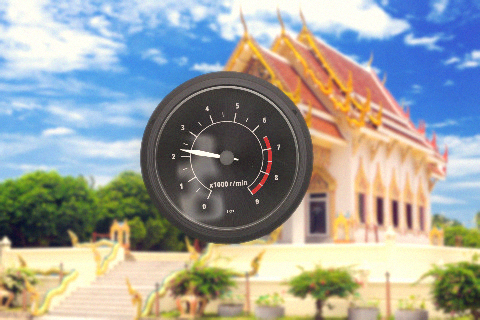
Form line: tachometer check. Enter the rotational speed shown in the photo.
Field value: 2250 rpm
